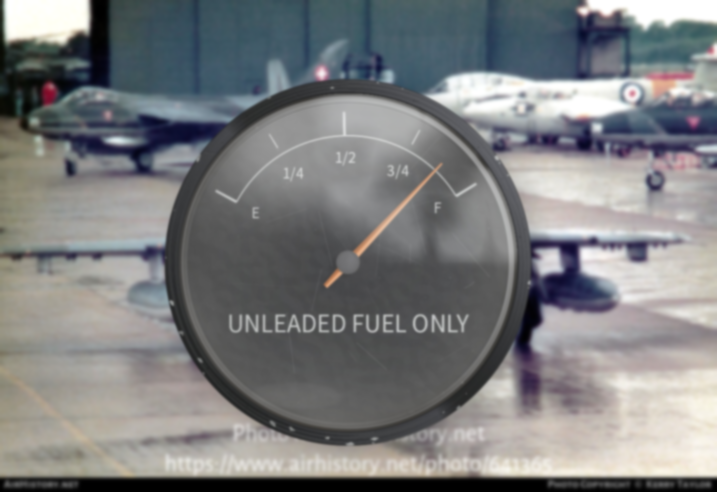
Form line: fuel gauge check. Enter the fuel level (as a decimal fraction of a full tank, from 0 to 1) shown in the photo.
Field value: 0.875
